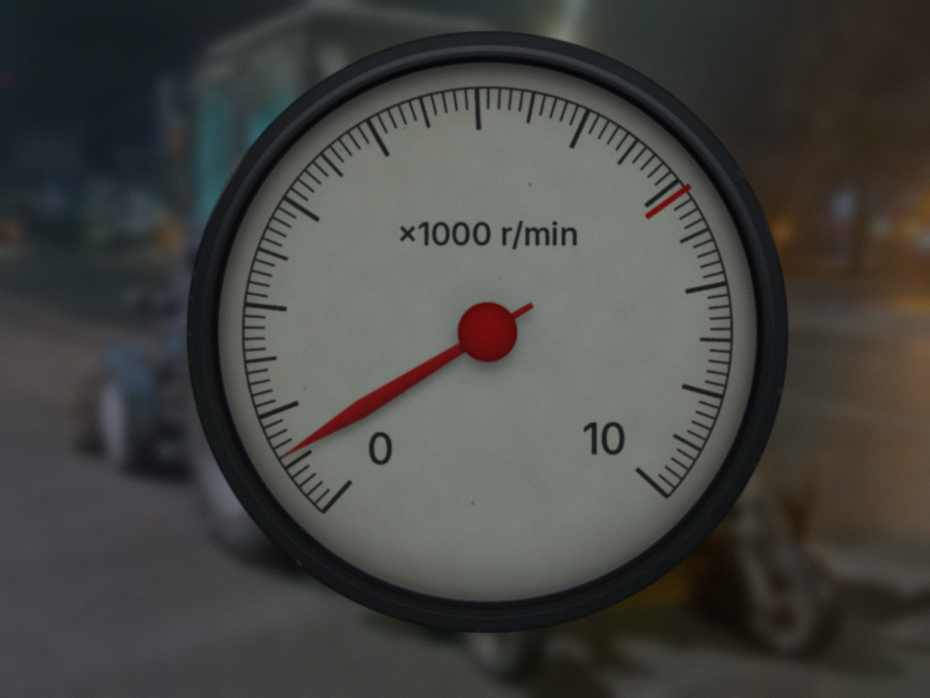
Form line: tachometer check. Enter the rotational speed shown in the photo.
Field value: 600 rpm
